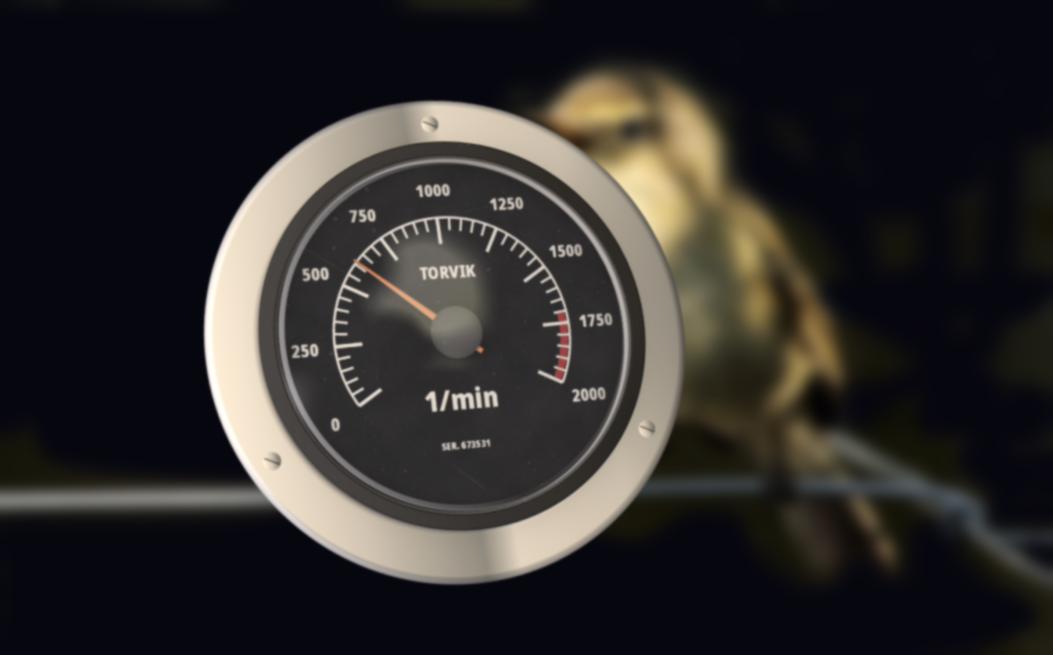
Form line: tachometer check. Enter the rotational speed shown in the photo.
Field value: 600 rpm
